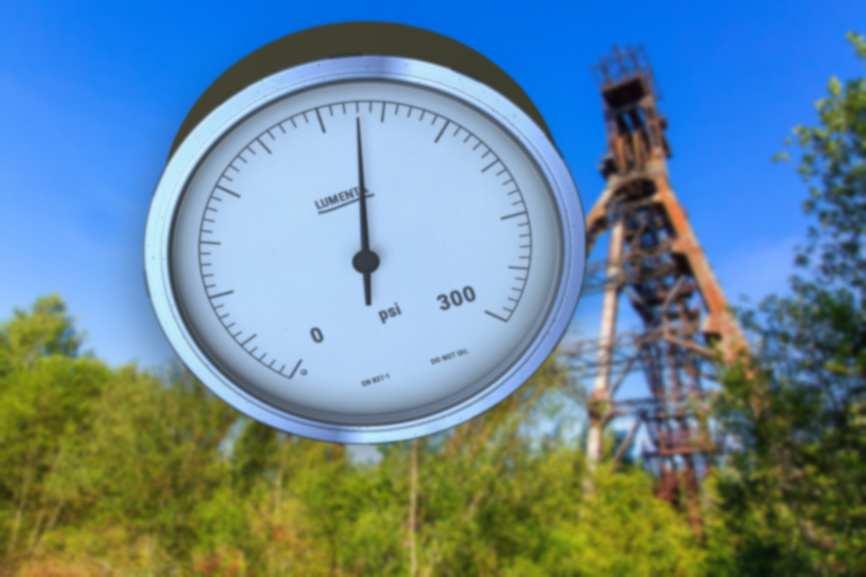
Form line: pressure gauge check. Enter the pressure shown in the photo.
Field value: 165 psi
